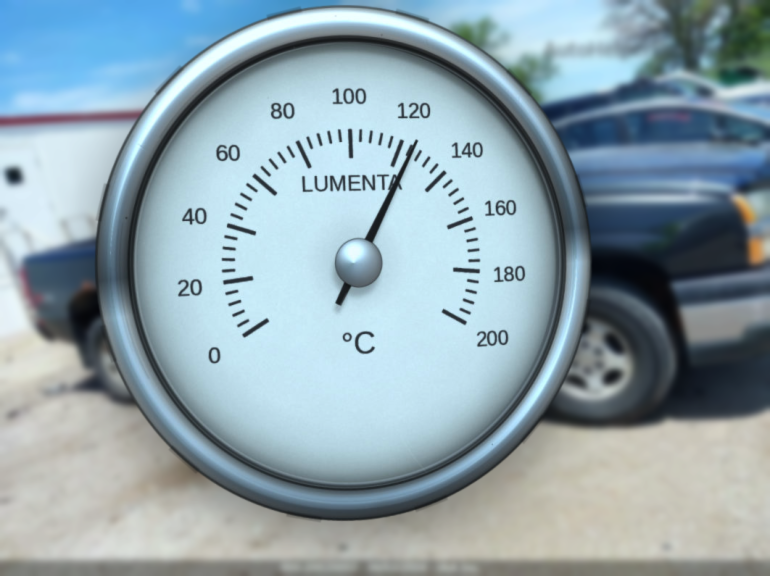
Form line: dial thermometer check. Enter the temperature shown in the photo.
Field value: 124 °C
